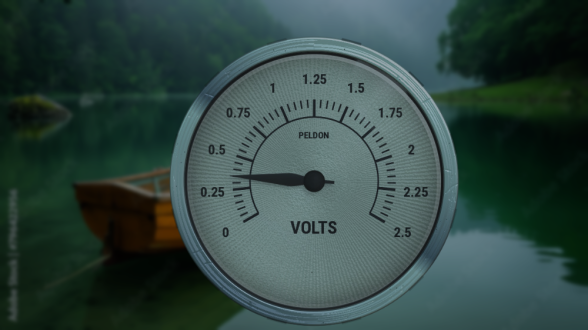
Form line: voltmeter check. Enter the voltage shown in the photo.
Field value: 0.35 V
